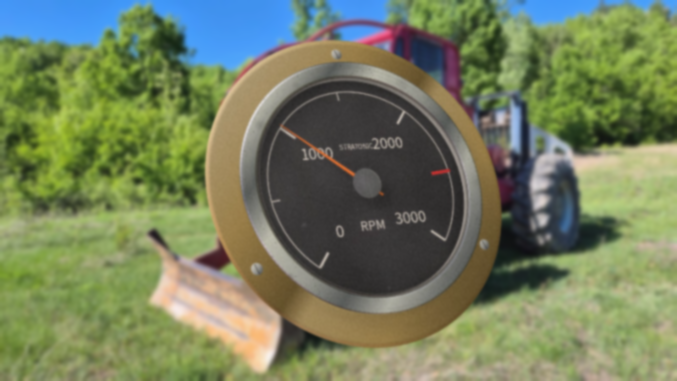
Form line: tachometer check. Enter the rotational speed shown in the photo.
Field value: 1000 rpm
